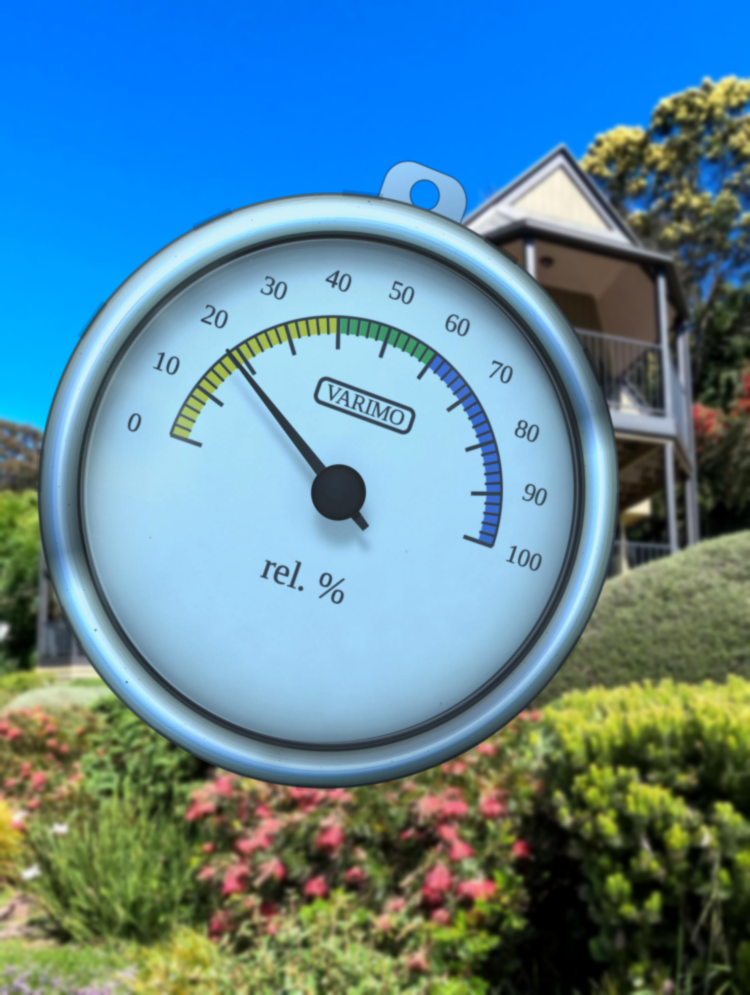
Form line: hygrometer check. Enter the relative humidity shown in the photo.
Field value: 18 %
